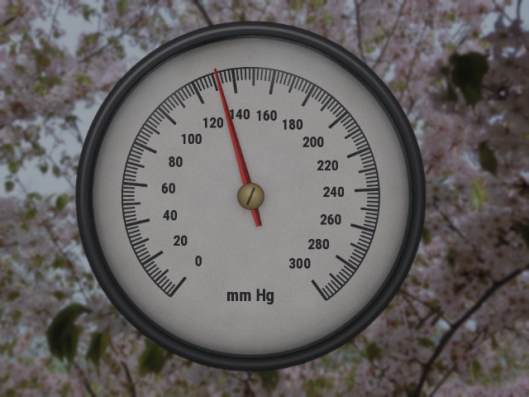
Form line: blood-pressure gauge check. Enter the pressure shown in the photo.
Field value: 132 mmHg
